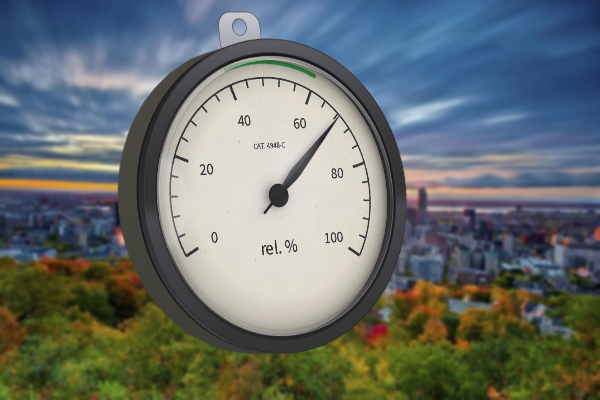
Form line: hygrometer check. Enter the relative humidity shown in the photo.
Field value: 68 %
